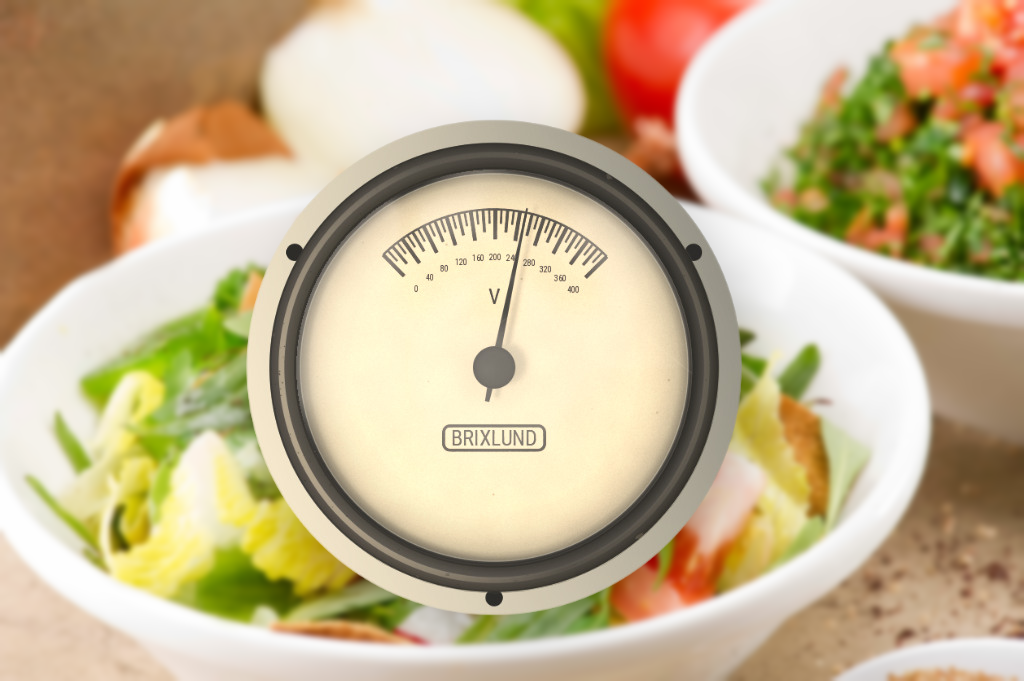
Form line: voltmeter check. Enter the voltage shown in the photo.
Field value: 250 V
